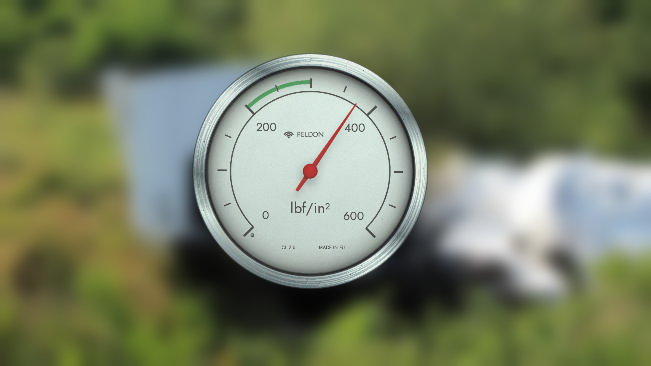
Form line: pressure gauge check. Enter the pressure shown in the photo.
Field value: 375 psi
